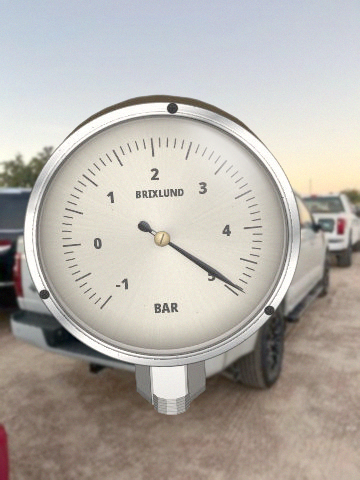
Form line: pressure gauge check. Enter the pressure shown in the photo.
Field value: 4.9 bar
